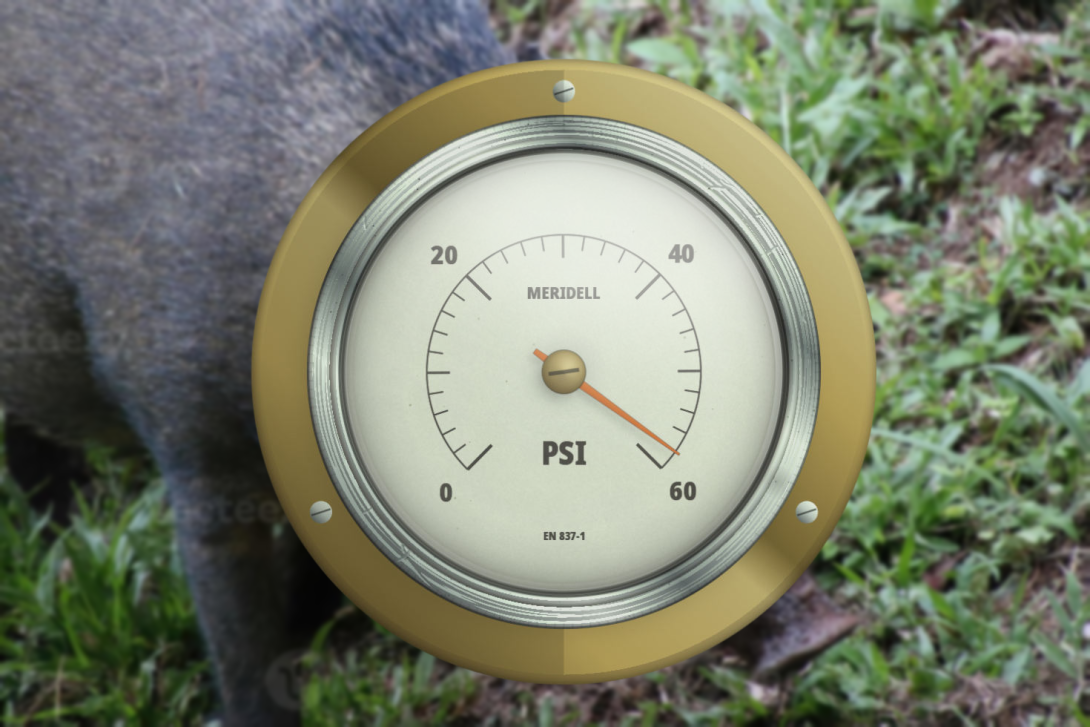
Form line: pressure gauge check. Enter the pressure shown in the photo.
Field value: 58 psi
